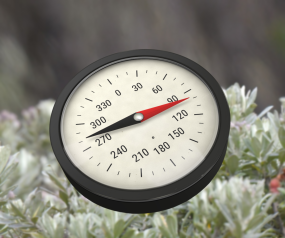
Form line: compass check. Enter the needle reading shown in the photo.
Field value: 100 °
